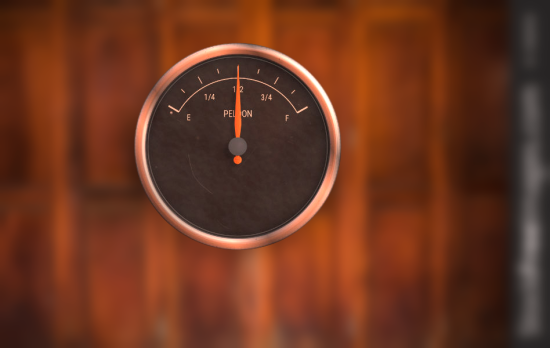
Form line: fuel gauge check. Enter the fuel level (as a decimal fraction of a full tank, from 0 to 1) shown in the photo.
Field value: 0.5
